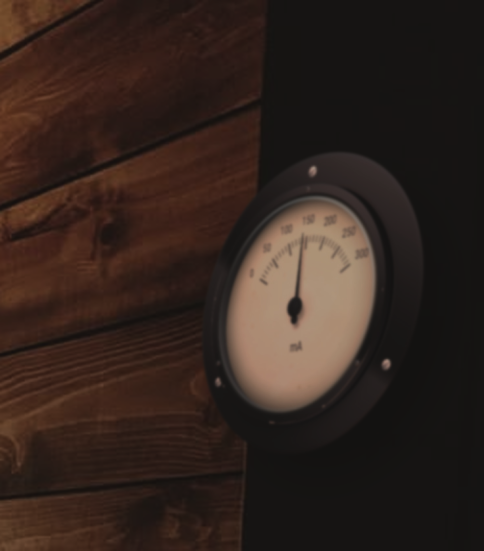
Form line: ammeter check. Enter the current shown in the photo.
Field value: 150 mA
